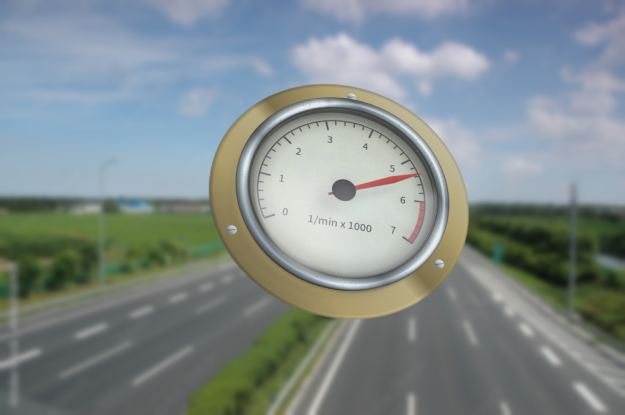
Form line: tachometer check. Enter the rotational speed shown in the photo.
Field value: 5400 rpm
